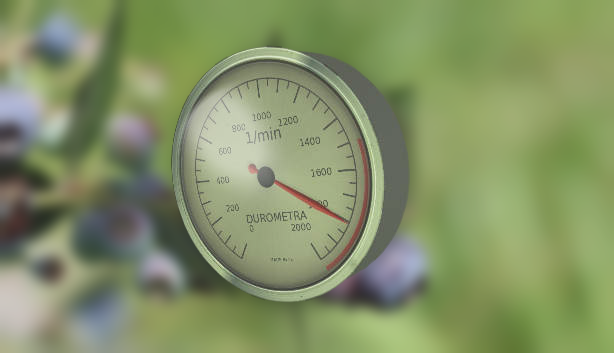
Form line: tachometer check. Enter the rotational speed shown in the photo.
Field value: 1800 rpm
